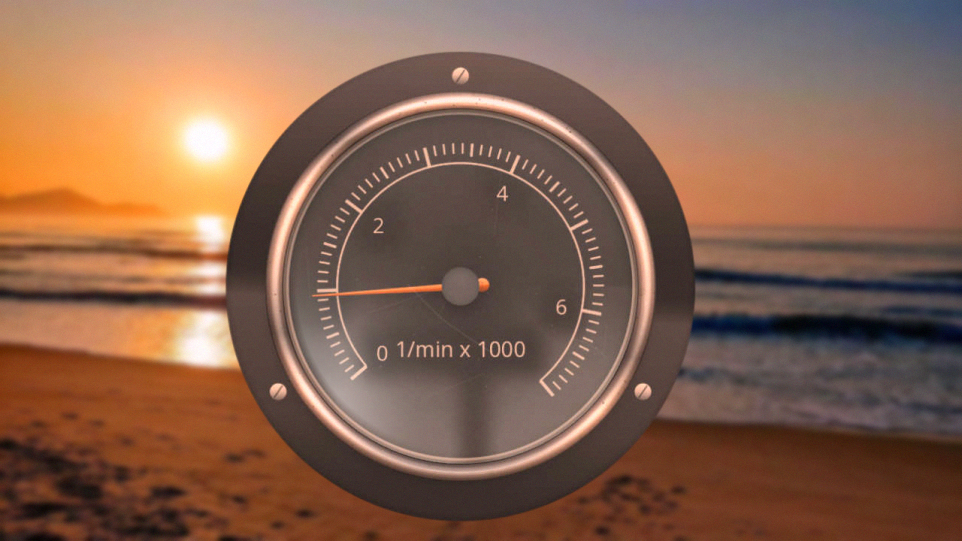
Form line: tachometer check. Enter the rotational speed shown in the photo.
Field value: 950 rpm
